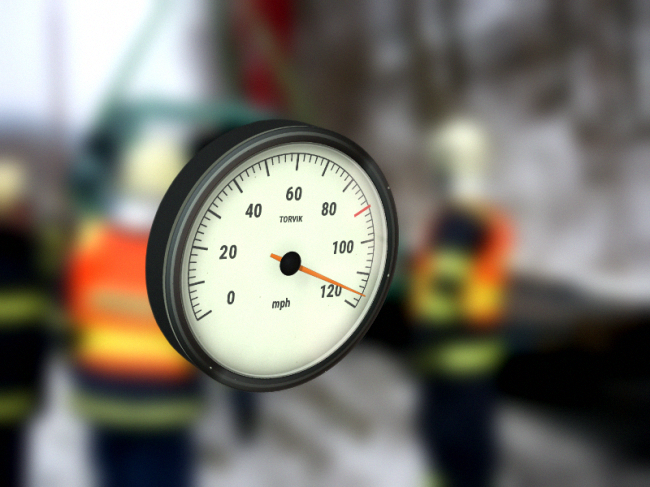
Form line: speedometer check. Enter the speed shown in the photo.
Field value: 116 mph
